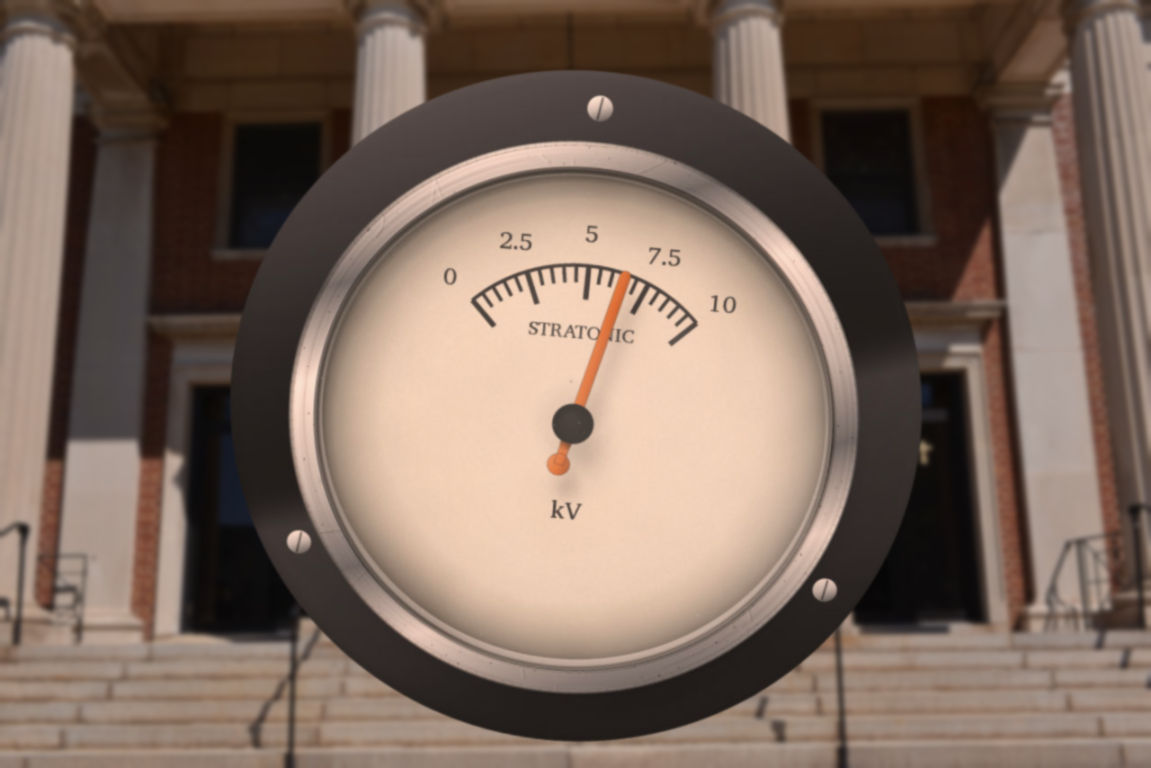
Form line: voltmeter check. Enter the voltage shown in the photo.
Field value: 6.5 kV
